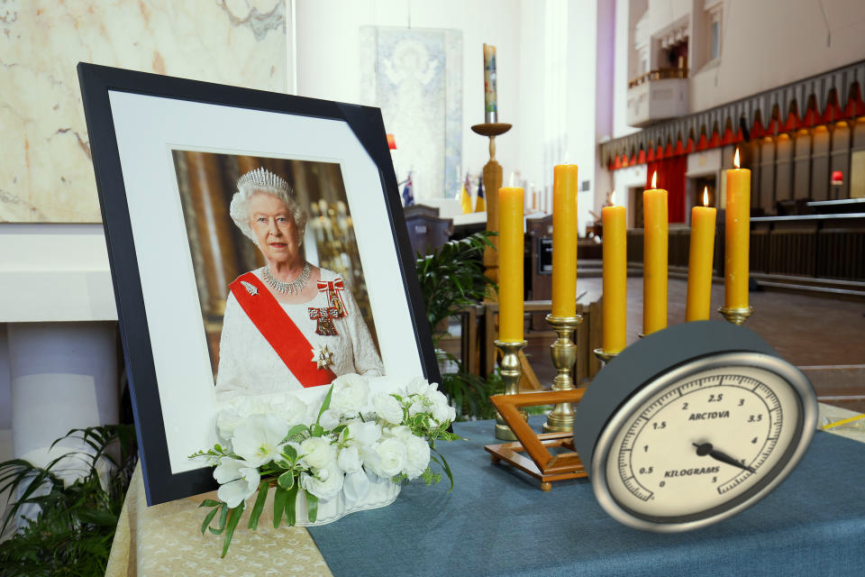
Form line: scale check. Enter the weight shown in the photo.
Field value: 4.5 kg
